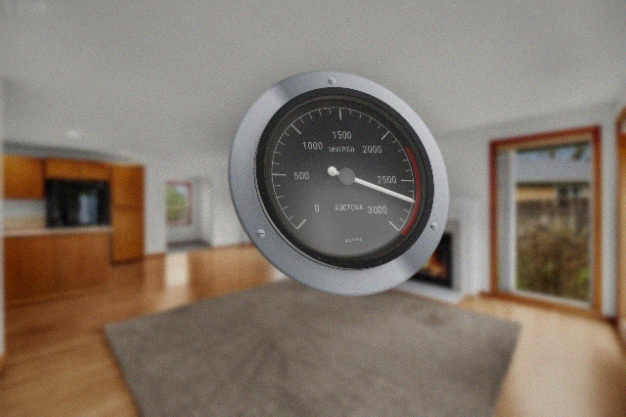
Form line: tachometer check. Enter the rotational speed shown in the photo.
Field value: 2700 rpm
